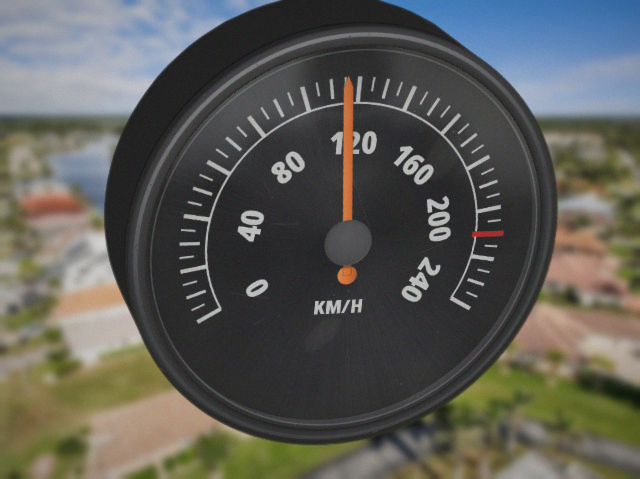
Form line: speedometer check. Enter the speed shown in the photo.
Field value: 115 km/h
